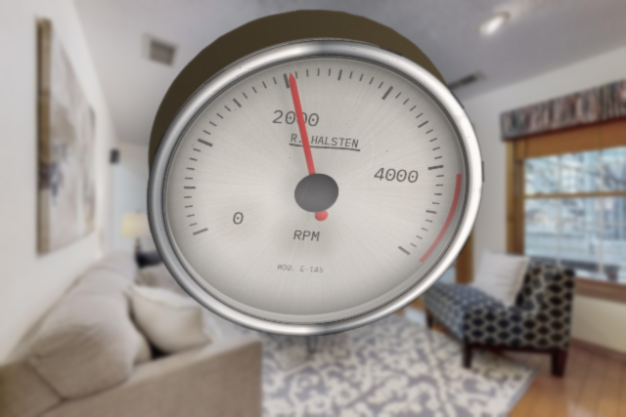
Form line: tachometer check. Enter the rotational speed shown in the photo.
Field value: 2050 rpm
